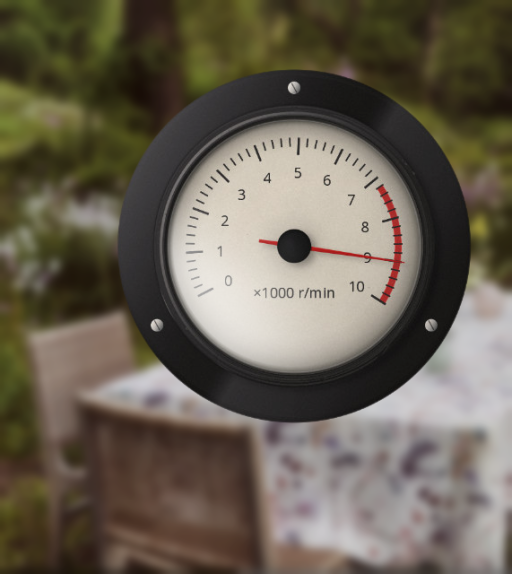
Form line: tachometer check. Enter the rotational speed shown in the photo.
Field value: 9000 rpm
